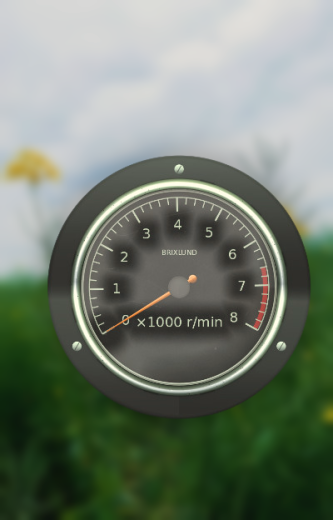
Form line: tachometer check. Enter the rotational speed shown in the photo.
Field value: 0 rpm
